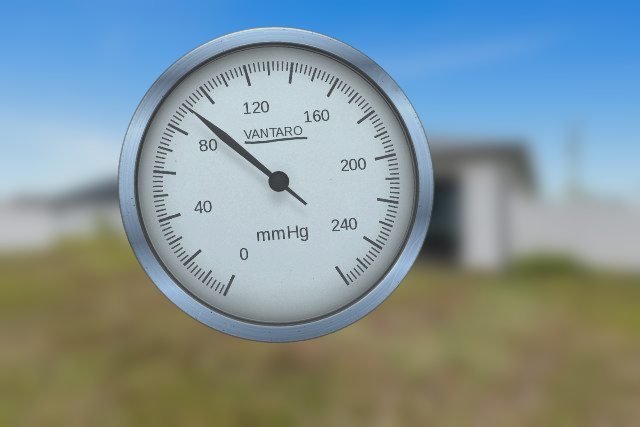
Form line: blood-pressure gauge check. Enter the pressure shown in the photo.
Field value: 90 mmHg
